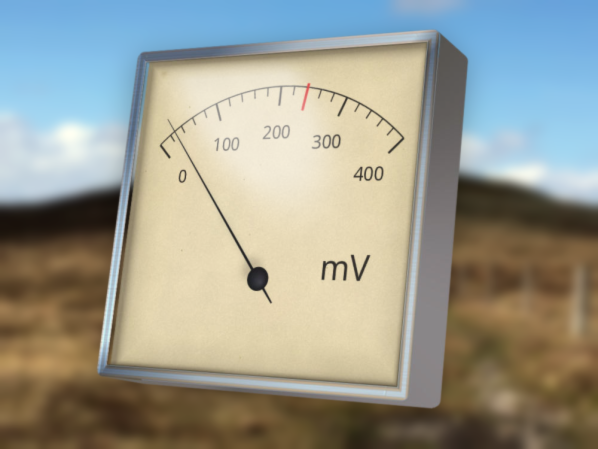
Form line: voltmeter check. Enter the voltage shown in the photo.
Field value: 30 mV
